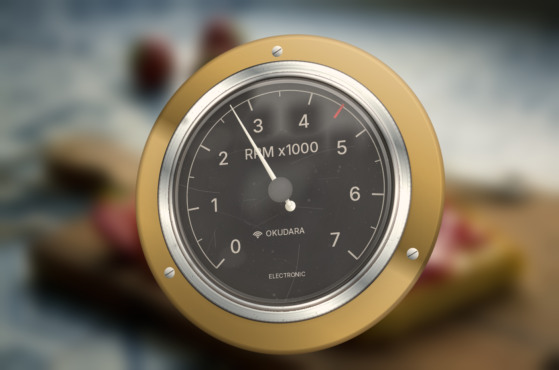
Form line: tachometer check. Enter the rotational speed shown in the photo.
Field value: 2750 rpm
